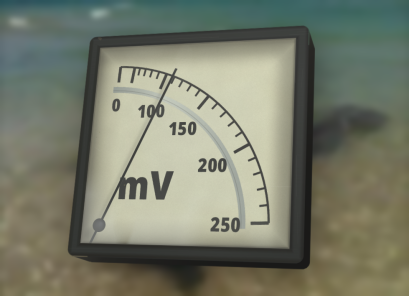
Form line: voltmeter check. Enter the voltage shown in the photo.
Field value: 110 mV
